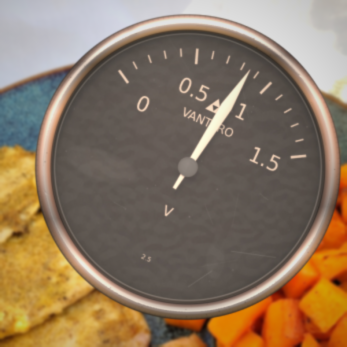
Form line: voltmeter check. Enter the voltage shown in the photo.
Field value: 0.85 V
